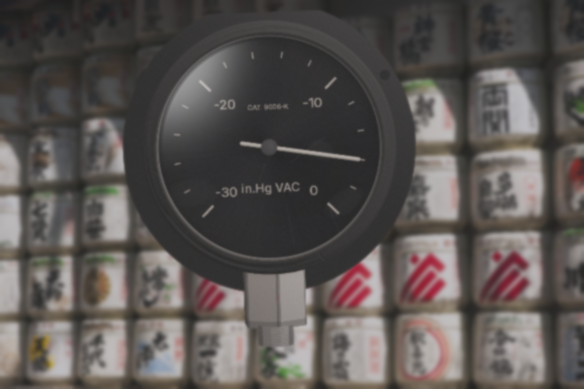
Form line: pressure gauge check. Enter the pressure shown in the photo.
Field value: -4 inHg
